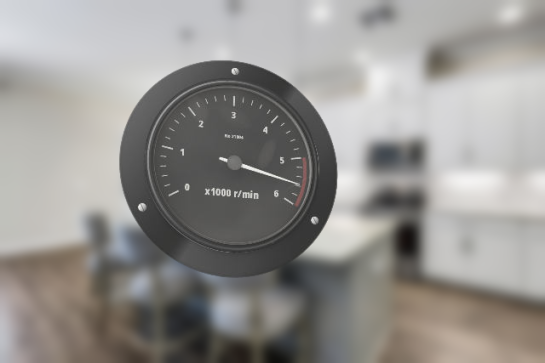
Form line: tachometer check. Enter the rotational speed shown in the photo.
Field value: 5600 rpm
